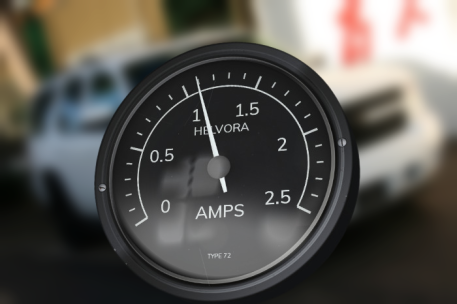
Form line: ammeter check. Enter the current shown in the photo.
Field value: 1.1 A
